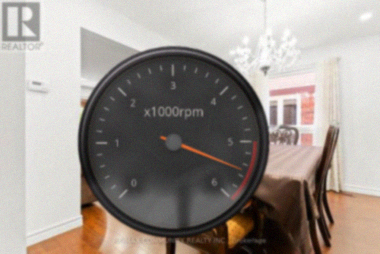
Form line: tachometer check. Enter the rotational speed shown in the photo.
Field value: 5500 rpm
